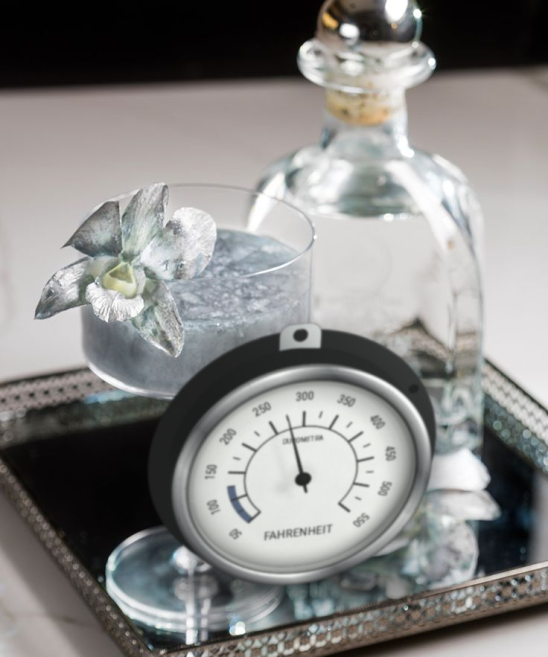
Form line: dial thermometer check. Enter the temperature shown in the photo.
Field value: 275 °F
